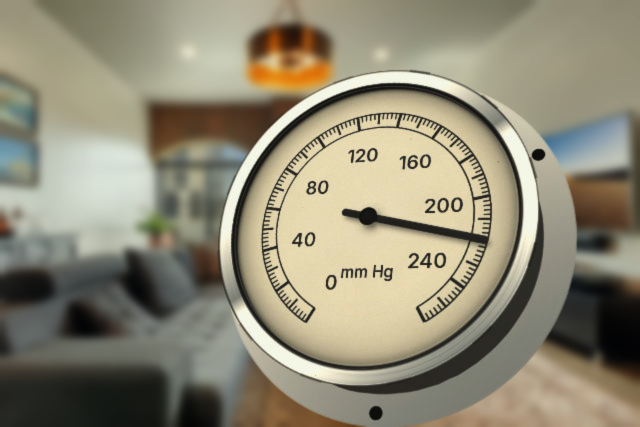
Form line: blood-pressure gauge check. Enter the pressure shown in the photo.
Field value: 220 mmHg
